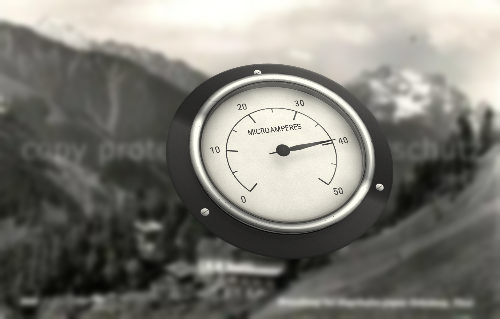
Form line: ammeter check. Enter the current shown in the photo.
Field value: 40 µA
